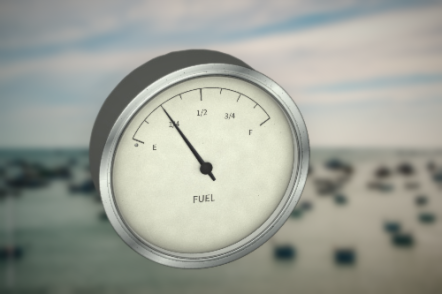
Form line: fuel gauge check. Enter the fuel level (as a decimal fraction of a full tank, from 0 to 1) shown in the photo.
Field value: 0.25
